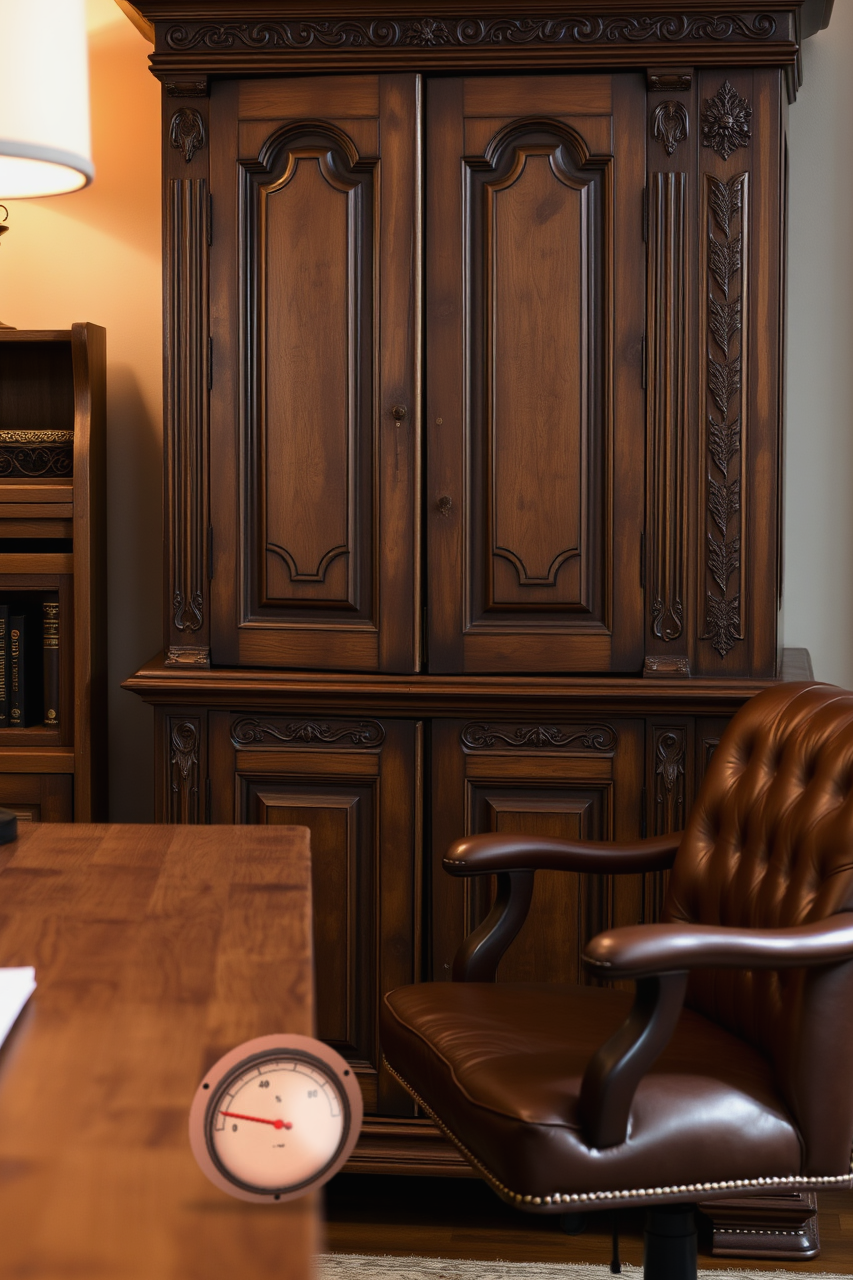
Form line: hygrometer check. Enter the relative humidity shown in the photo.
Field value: 10 %
